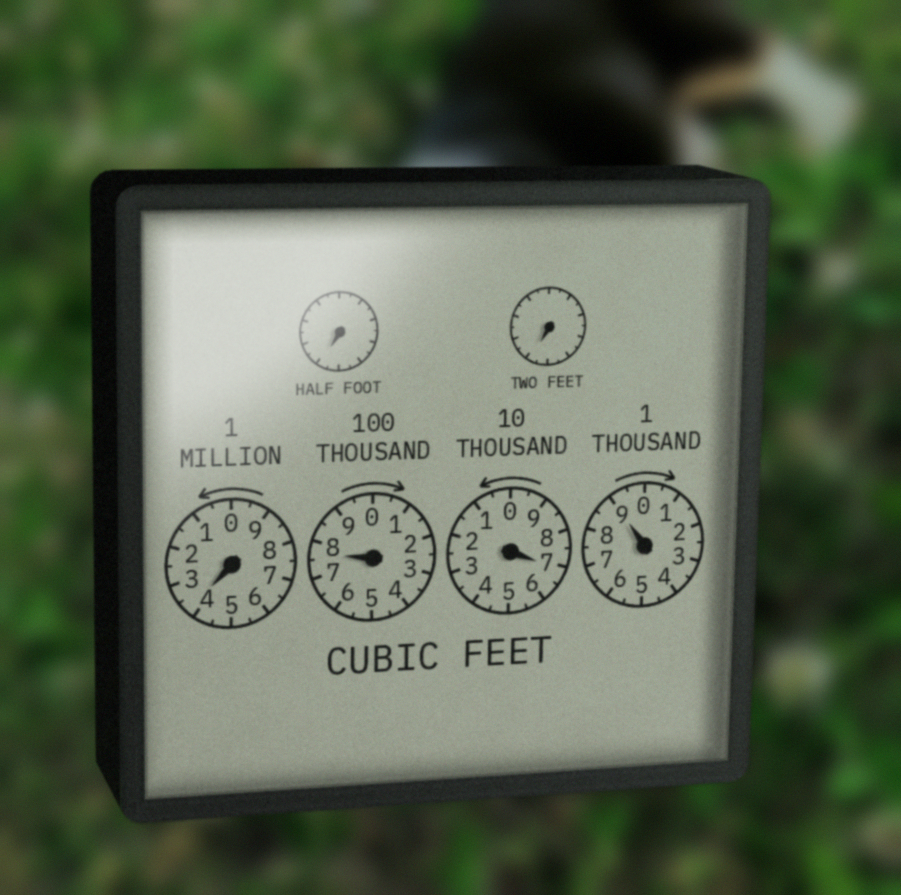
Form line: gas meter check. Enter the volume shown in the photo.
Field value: 376900 ft³
